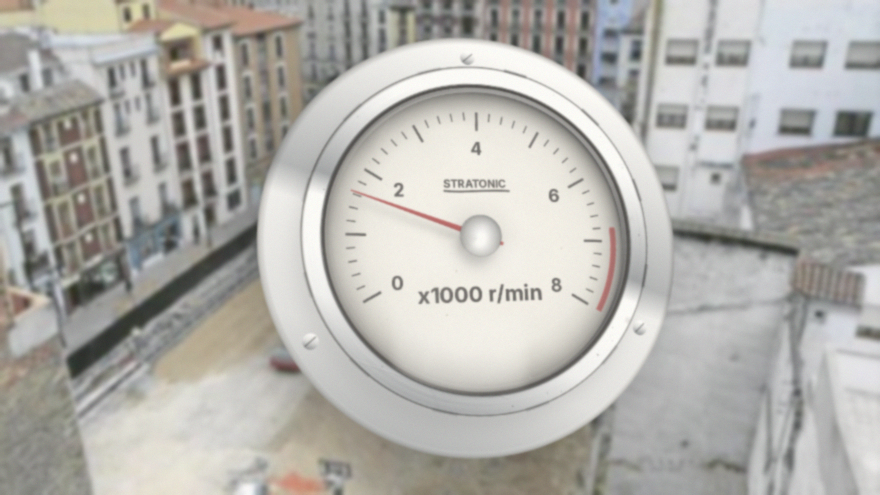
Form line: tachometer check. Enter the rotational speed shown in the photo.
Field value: 1600 rpm
